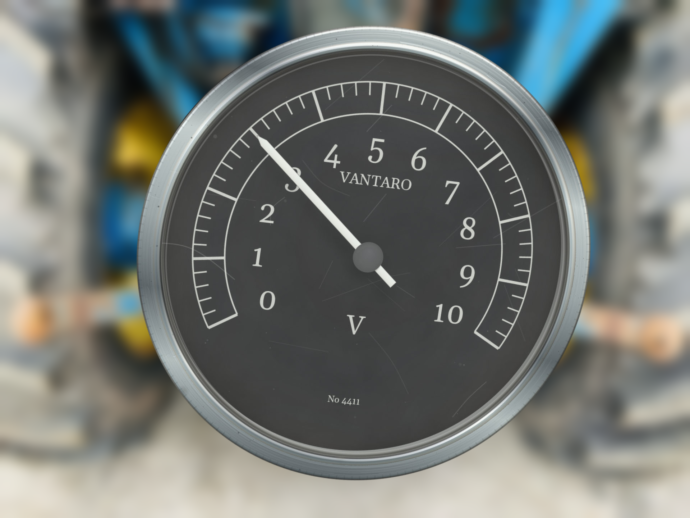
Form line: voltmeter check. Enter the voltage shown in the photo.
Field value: 3 V
